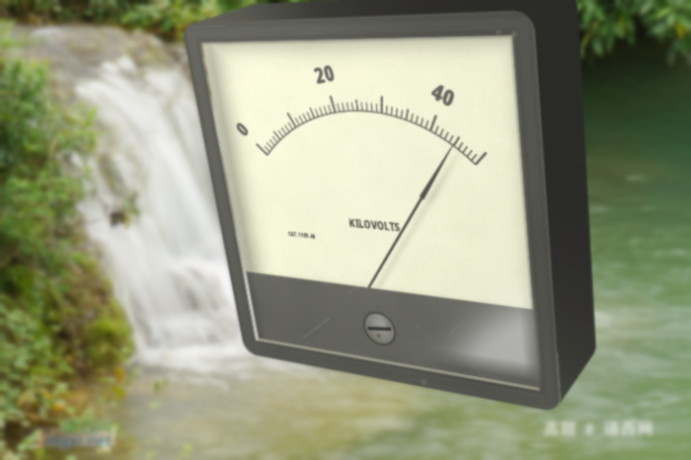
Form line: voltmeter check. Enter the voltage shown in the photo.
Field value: 45 kV
